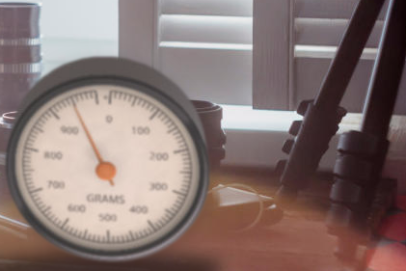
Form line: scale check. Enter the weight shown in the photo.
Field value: 950 g
